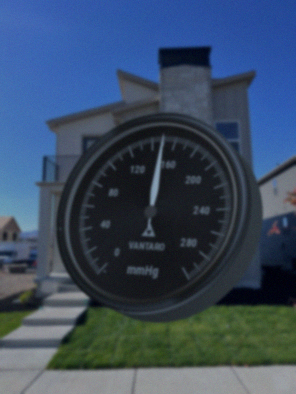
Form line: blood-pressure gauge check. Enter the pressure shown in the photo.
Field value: 150 mmHg
